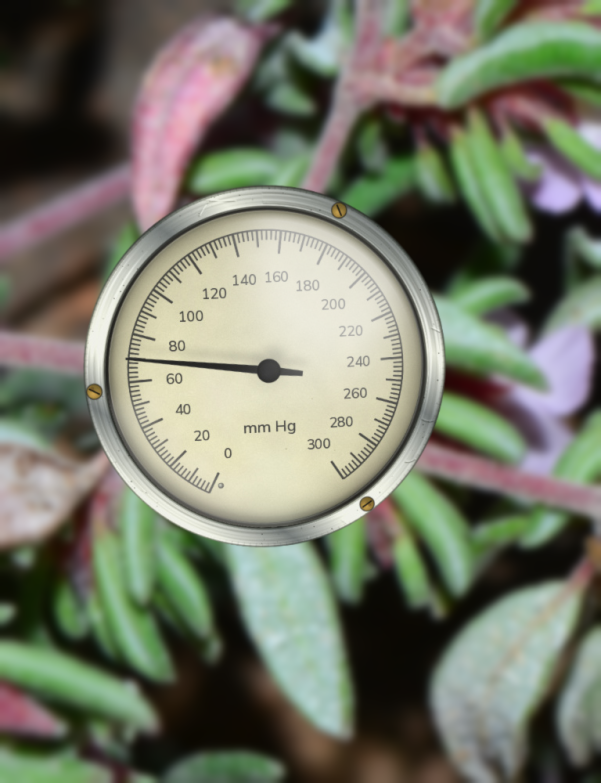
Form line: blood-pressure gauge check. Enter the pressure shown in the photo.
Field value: 70 mmHg
